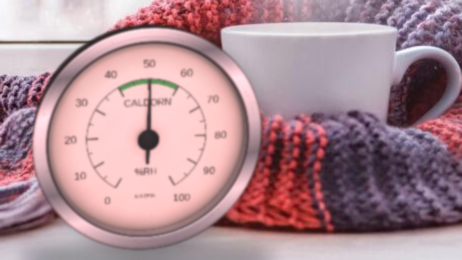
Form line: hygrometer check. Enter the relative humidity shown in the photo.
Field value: 50 %
